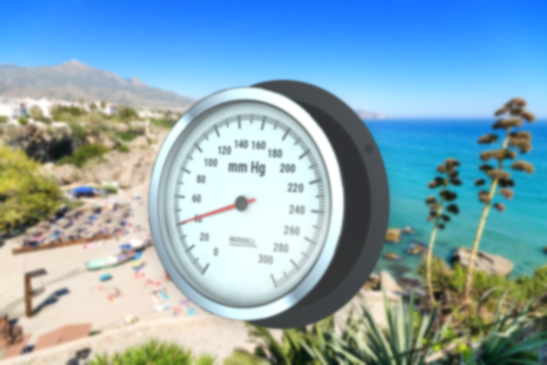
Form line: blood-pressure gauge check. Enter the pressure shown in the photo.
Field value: 40 mmHg
